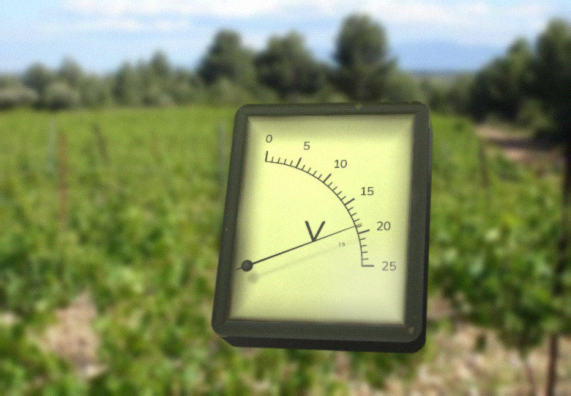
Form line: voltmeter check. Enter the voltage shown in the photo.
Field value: 19 V
